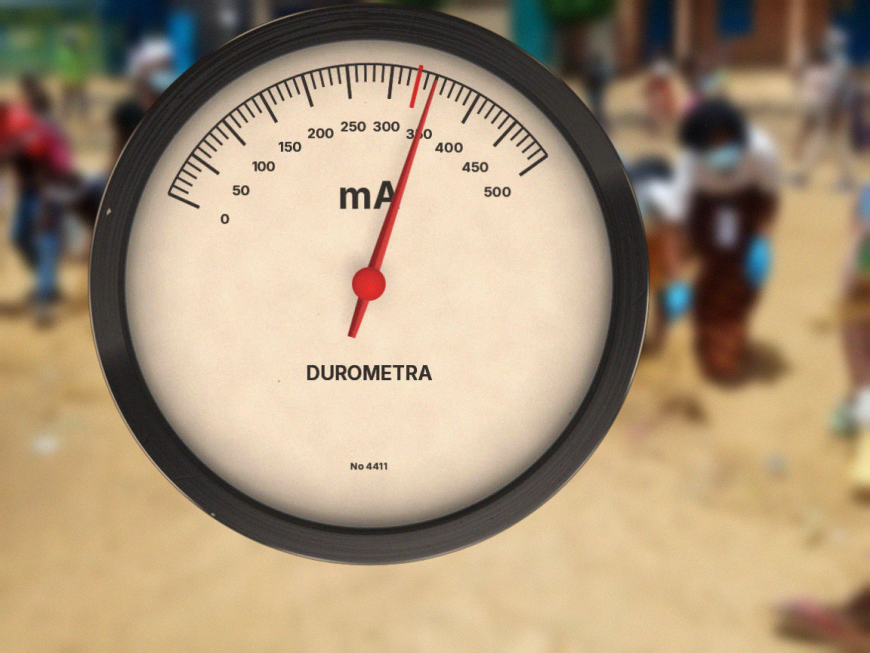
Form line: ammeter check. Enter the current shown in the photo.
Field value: 350 mA
